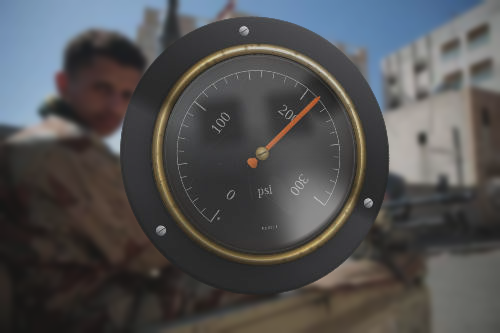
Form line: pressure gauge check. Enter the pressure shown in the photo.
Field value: 210 psi
